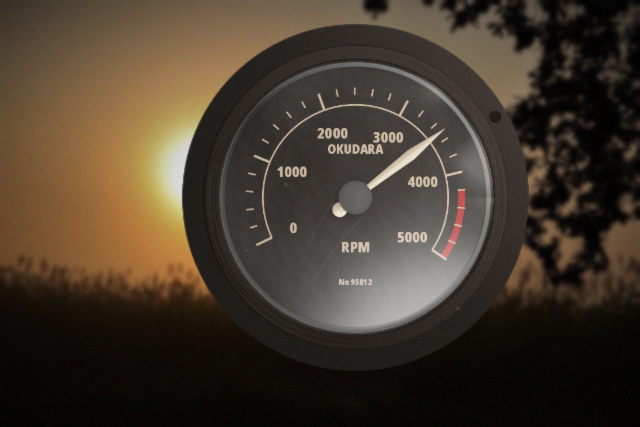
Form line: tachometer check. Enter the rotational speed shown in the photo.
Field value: 3500 rpm
